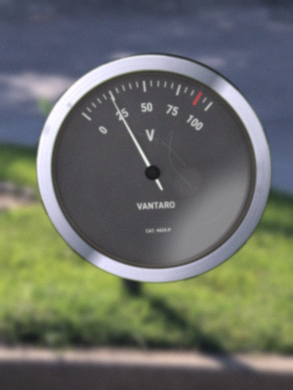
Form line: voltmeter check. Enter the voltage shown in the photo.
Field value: 25 V
